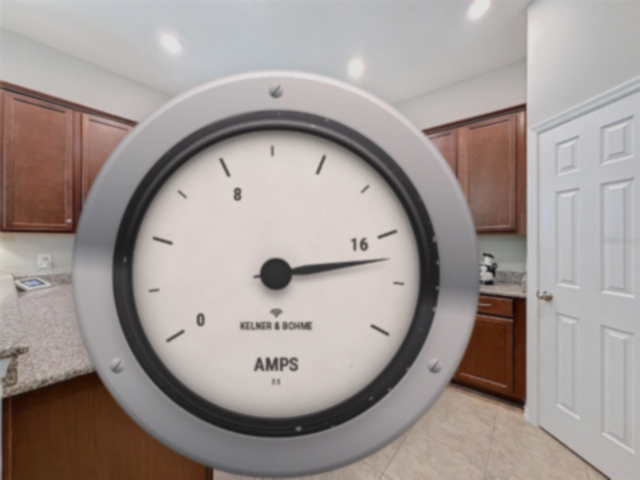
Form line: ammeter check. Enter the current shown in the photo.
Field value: 17 A
